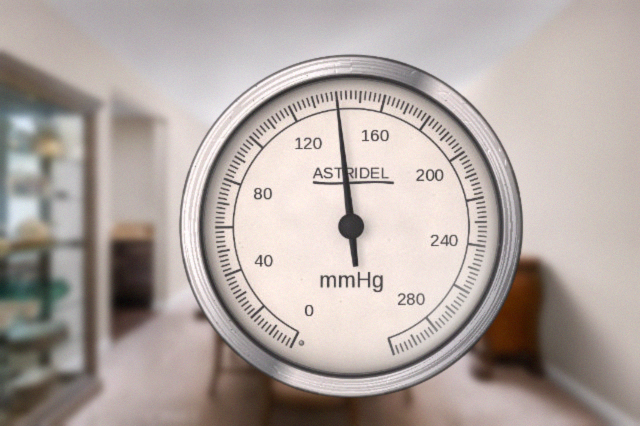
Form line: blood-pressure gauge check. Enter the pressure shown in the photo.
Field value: 140 mmHg
